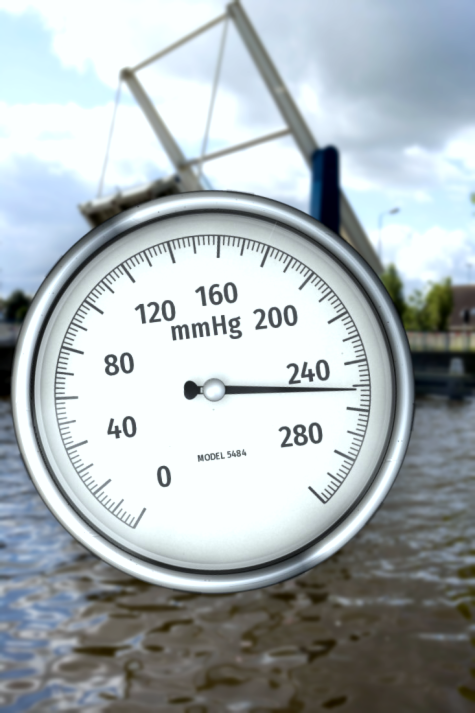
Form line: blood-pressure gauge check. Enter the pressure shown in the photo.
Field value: 252 mmHg
